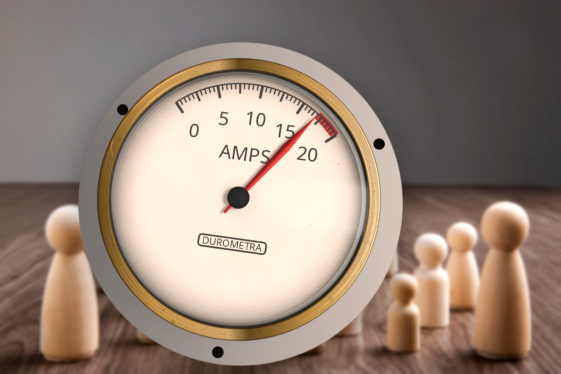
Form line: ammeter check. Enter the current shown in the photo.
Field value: 17 A
